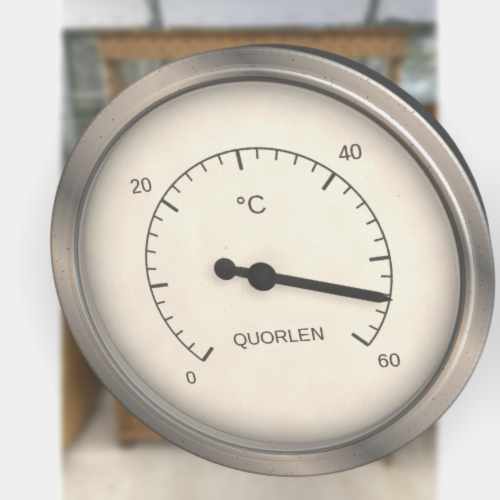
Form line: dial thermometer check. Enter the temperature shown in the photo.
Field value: 54 °C
